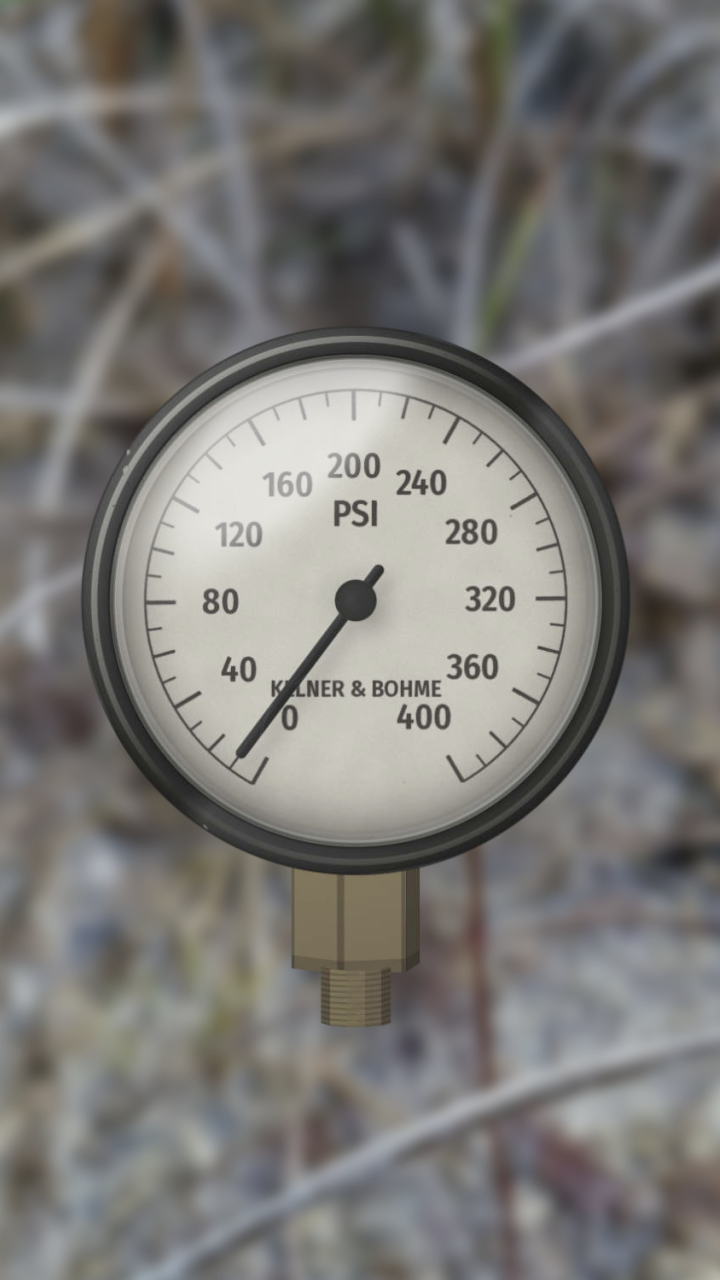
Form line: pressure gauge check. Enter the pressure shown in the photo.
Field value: 10 psi
